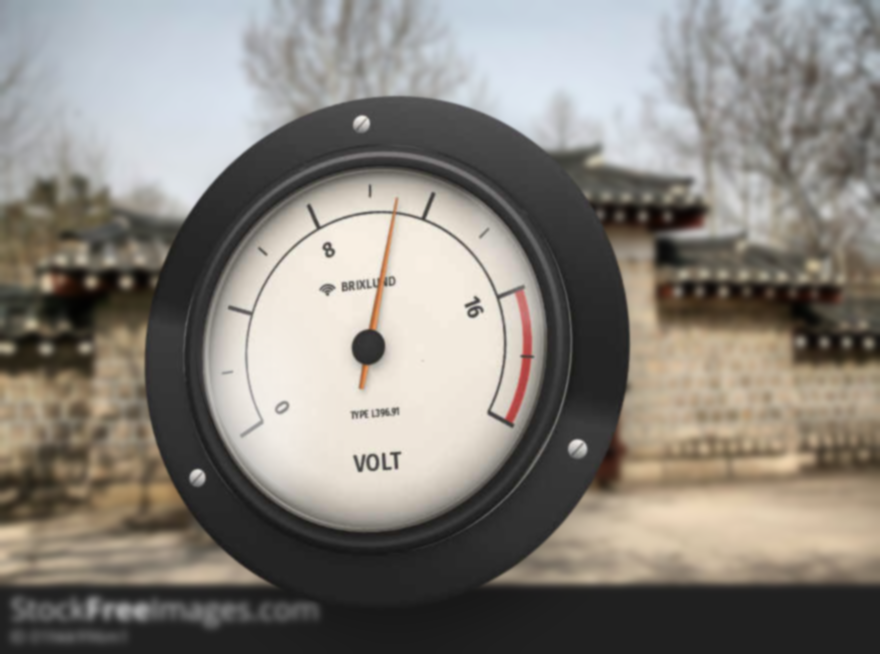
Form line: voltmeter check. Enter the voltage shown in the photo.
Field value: 11 V
